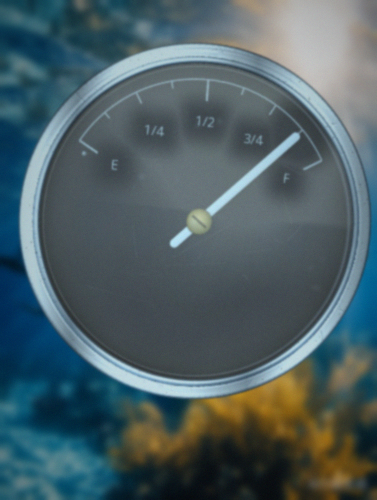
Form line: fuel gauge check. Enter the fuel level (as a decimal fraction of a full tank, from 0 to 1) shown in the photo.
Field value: 0.875
